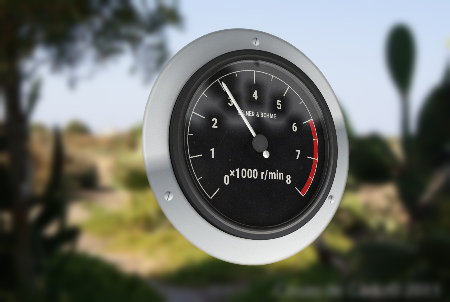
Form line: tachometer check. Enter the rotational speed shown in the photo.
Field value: 3000 rpm
